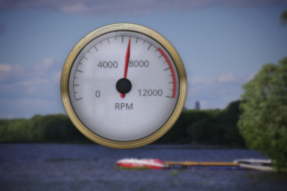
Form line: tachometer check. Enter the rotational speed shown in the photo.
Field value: 6500 rpm
